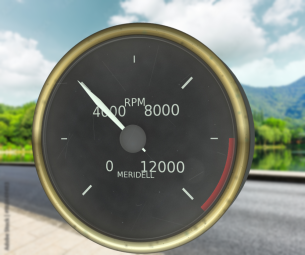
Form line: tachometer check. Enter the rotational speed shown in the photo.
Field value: 4000 rpm
